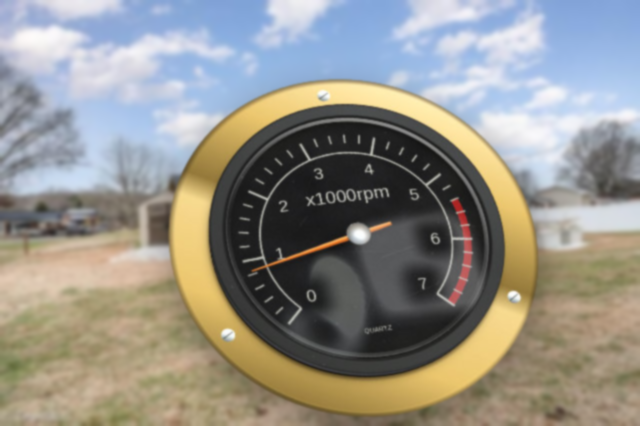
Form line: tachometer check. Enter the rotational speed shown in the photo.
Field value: 800 rpm
